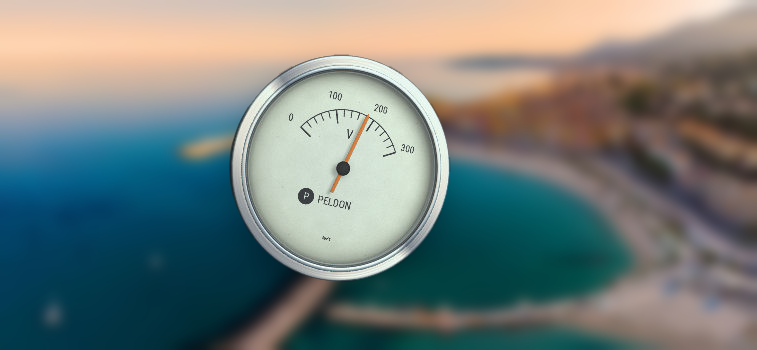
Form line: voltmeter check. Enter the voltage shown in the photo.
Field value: 180 V
